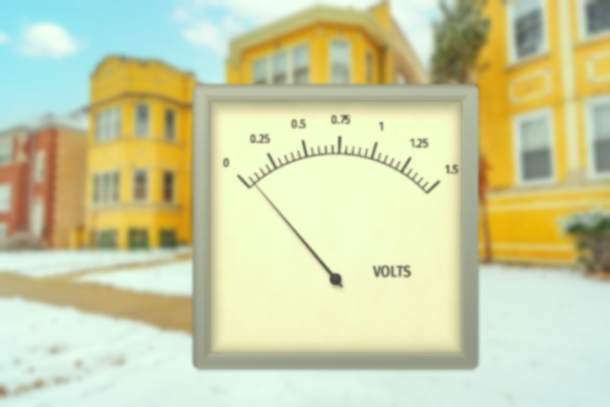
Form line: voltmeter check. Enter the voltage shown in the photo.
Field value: 0.05 V
